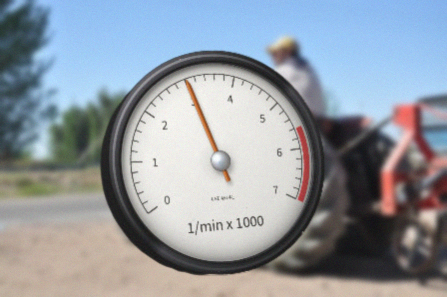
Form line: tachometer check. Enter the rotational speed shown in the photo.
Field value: 3000 rpm
